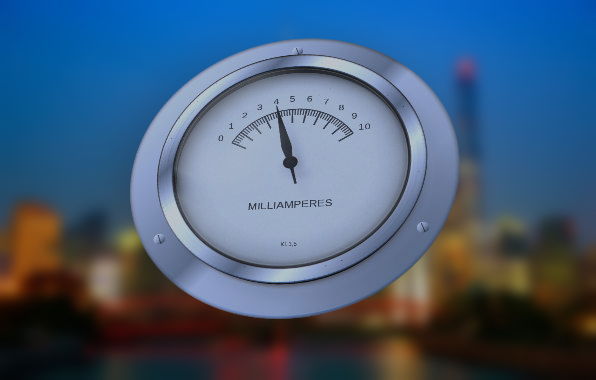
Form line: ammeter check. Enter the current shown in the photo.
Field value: 4 mA
